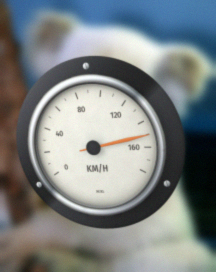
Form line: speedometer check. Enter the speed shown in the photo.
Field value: 150 km/h
